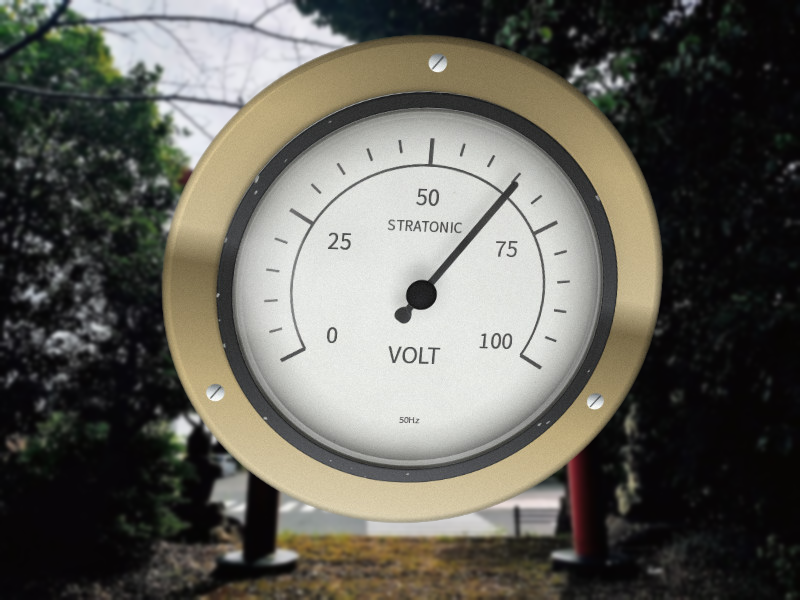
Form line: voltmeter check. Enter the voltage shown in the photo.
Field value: 65 V
